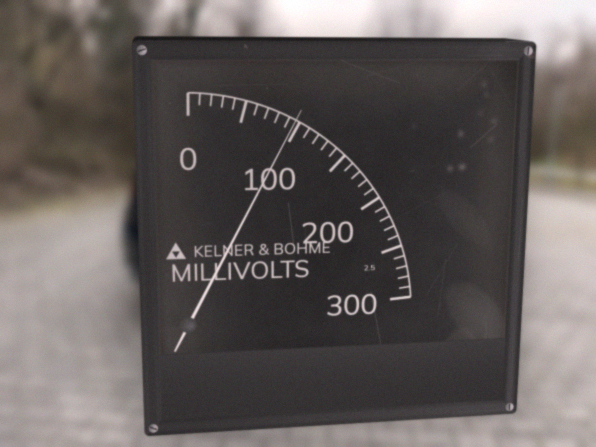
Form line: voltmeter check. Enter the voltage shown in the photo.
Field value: 95 mV
